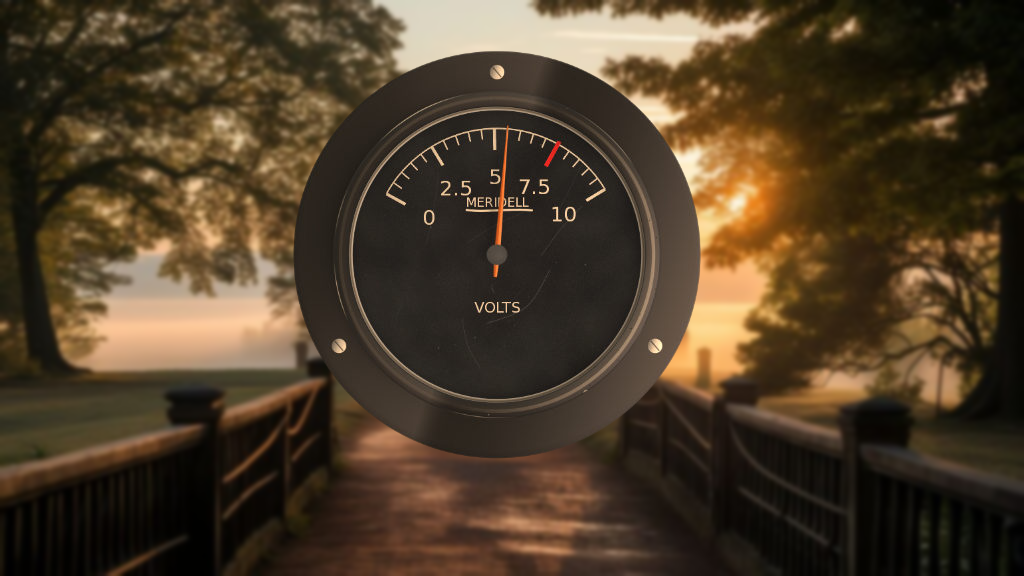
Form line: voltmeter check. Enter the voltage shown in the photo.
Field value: 5.5 V
